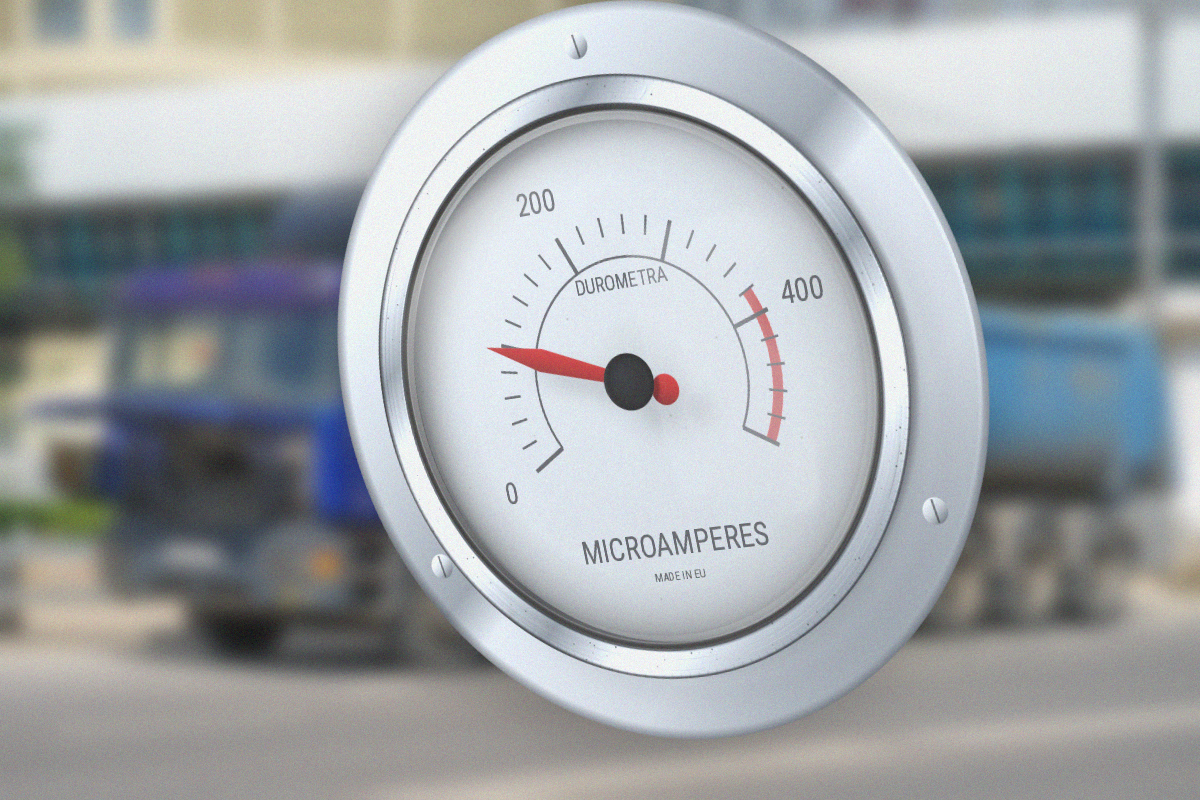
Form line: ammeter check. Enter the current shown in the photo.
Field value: 100 µA
